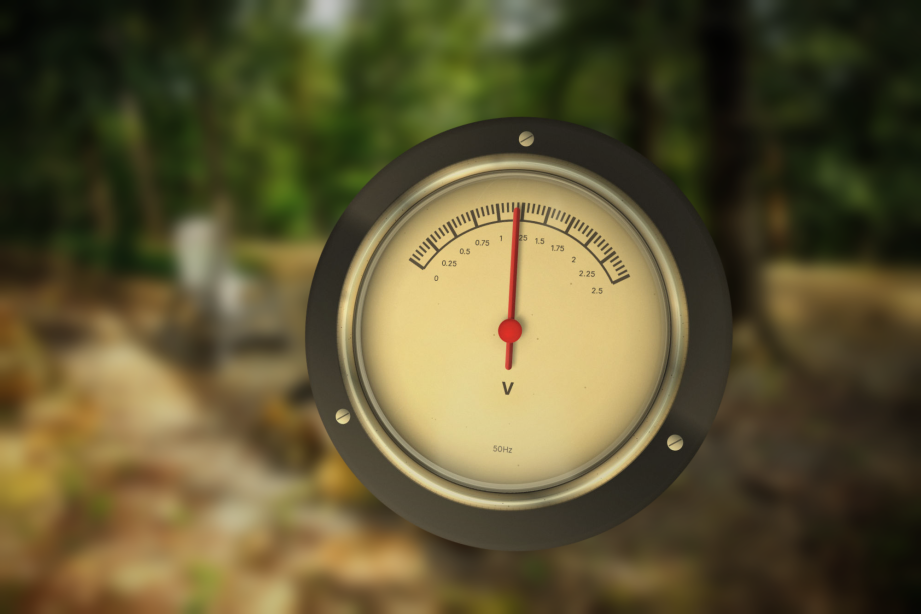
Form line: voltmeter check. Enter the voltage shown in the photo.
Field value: 1.2 V
